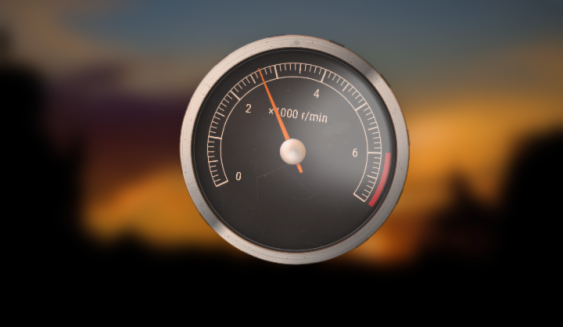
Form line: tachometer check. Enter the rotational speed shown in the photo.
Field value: 2700 rpm
